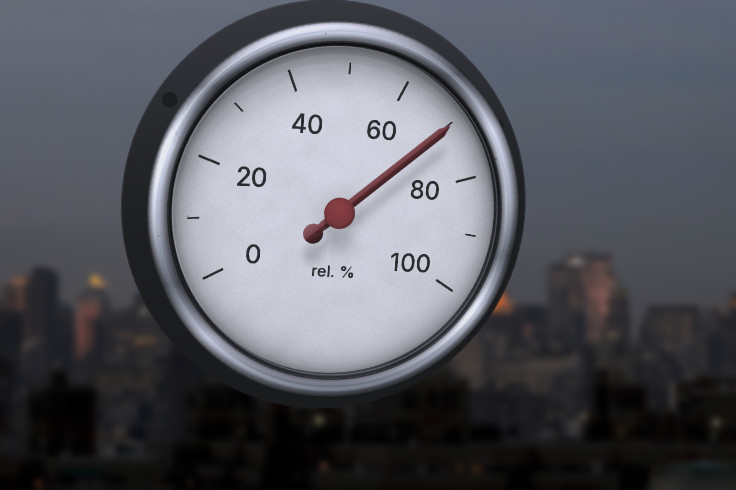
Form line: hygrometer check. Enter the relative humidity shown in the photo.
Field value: 70 %
